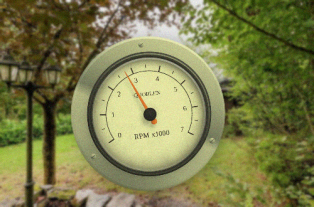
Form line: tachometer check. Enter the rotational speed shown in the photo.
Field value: 2750 rpm
